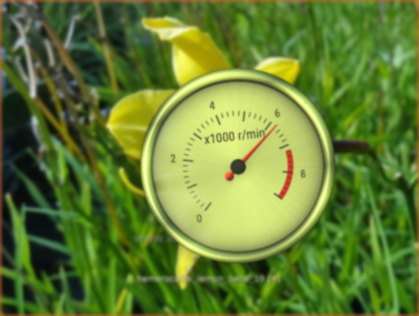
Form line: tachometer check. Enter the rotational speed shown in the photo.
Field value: 6200 rpm
